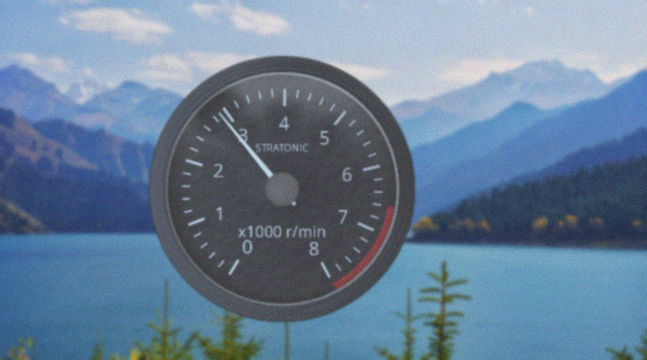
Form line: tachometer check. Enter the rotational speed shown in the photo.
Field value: 2900 rpm
